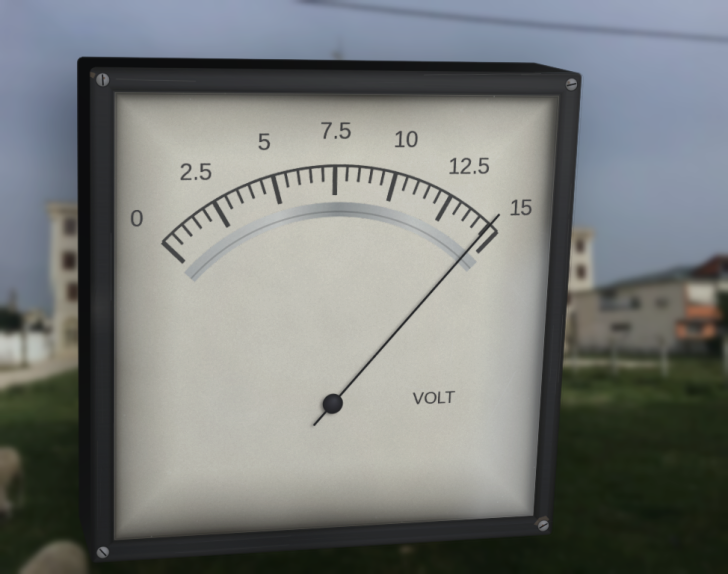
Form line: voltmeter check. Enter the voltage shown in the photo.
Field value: 14.5 V
